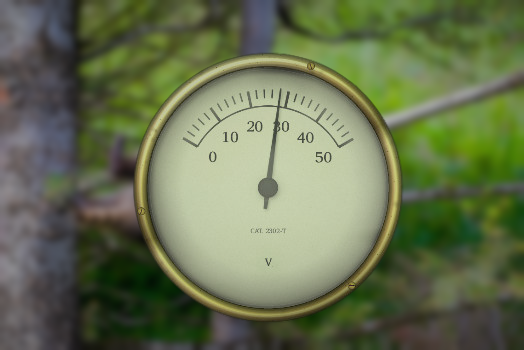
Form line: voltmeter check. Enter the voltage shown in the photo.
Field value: 28 V
